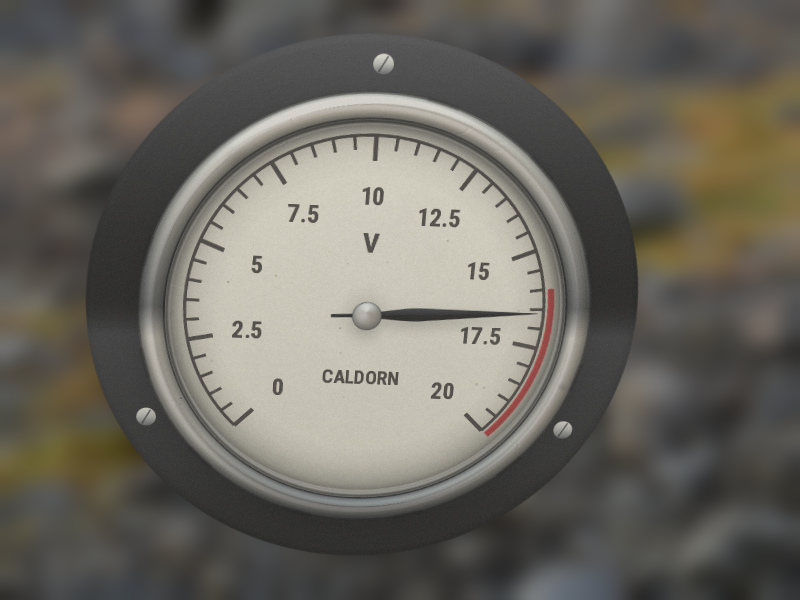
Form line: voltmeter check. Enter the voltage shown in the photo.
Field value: 16.5 V
